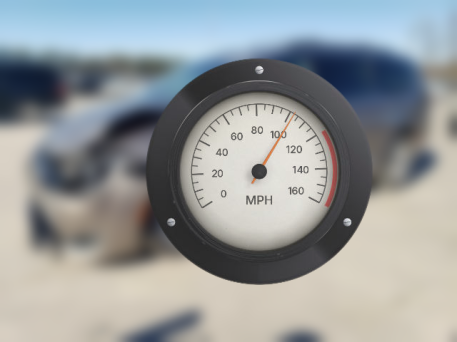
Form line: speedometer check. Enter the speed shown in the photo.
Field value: 102.5 mph
